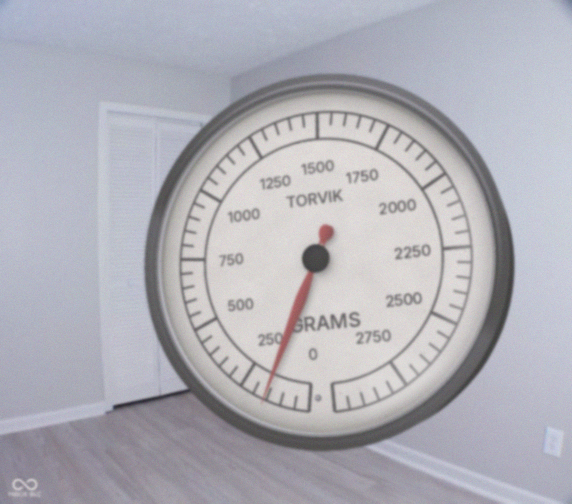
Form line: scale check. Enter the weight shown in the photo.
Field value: 150 g
